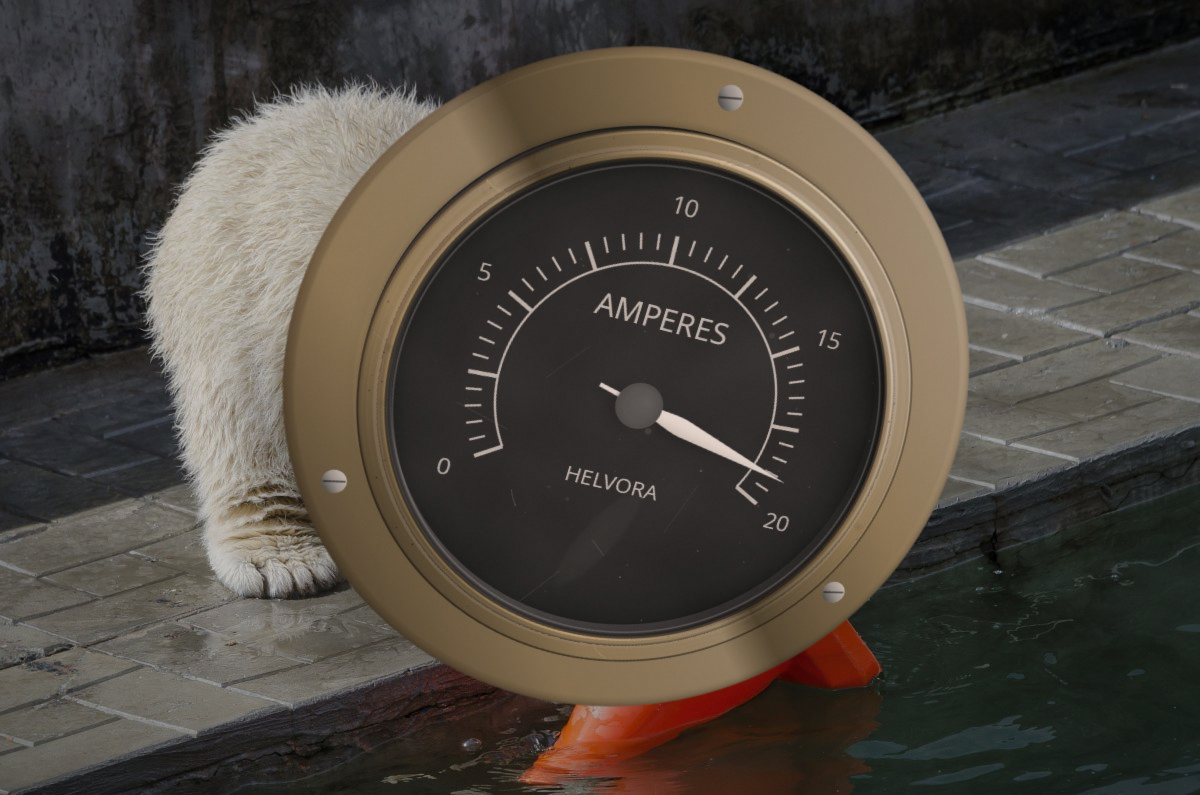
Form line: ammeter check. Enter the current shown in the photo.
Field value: 19 A
